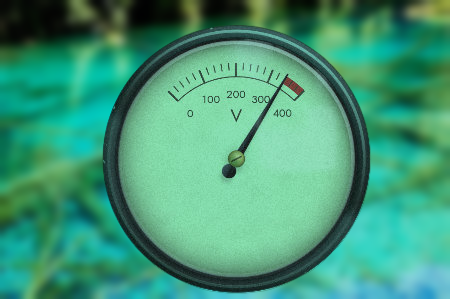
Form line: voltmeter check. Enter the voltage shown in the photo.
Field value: 340 V
